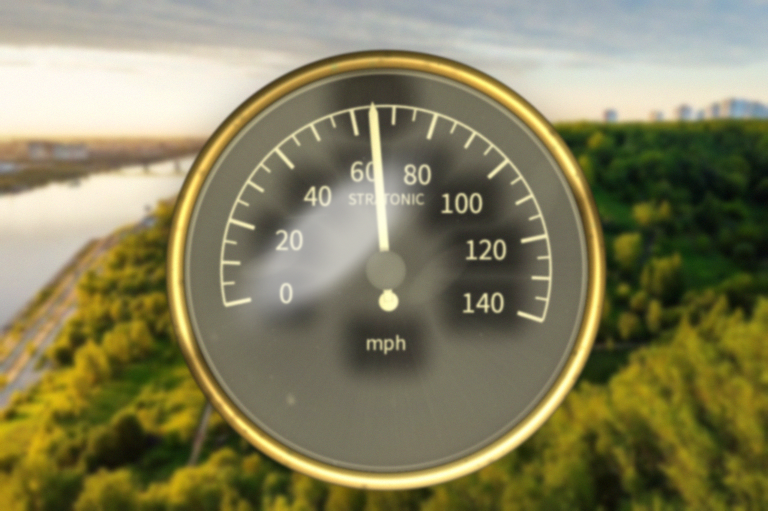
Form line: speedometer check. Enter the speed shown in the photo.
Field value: 65 mph
